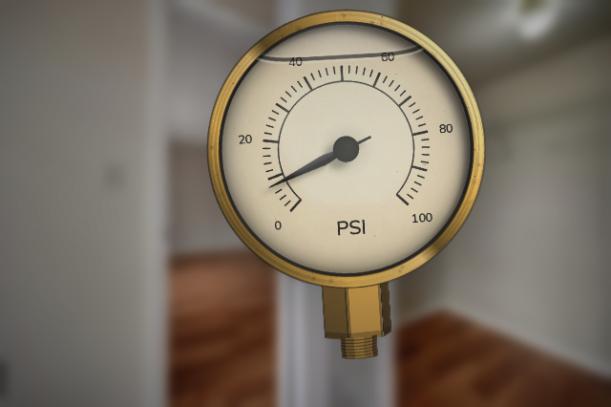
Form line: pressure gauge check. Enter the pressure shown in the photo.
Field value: 8 psi
